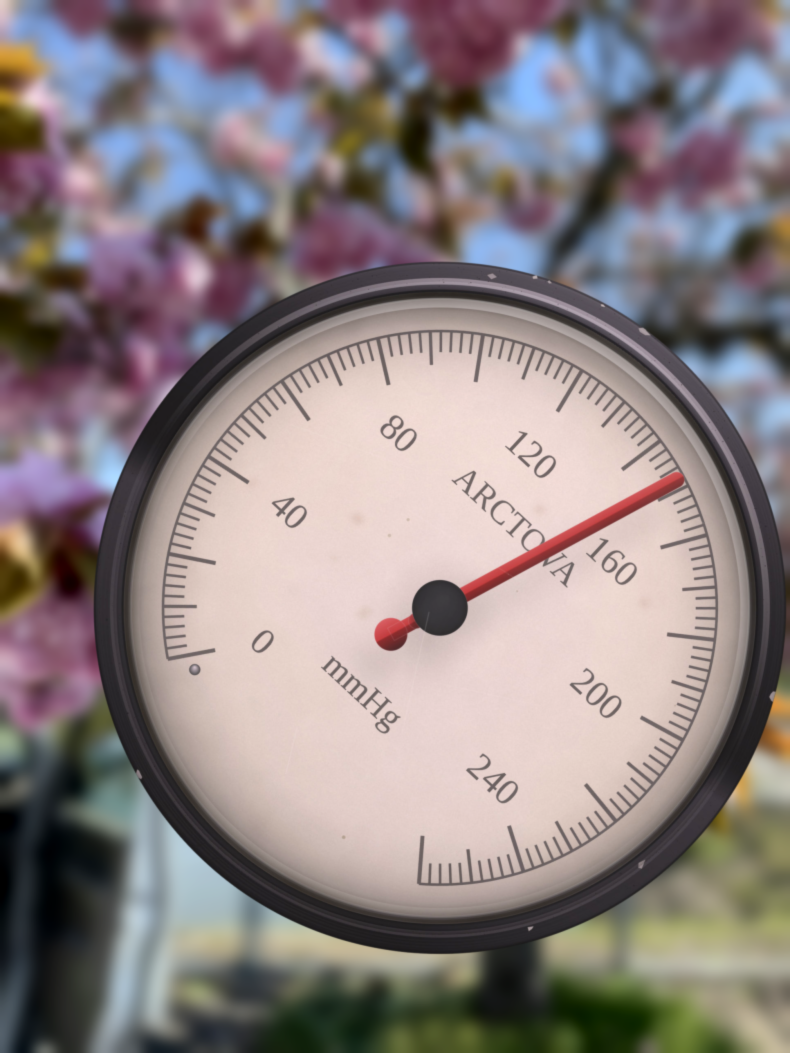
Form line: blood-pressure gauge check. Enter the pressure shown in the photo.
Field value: 148 mmHg
